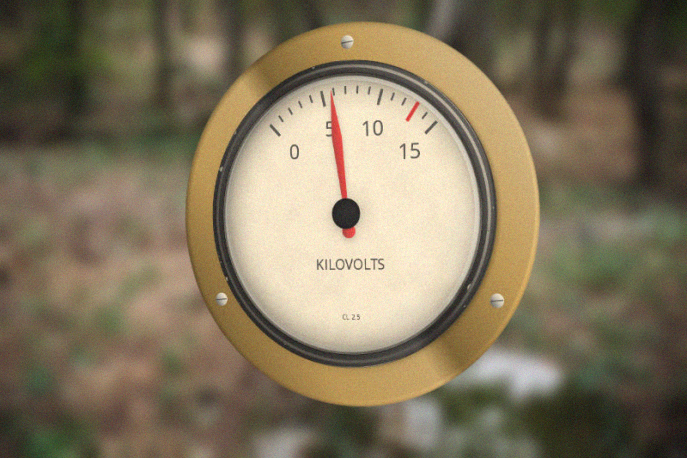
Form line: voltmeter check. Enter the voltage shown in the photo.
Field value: 6 kV
